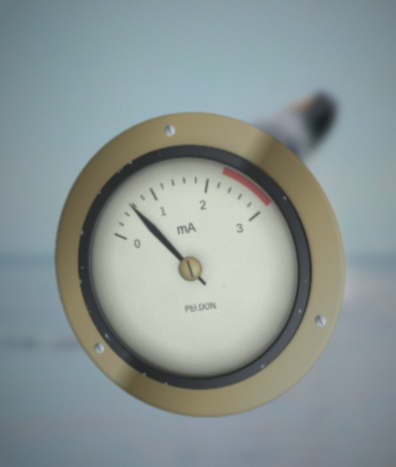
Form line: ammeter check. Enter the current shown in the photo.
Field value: 0.6 mA
